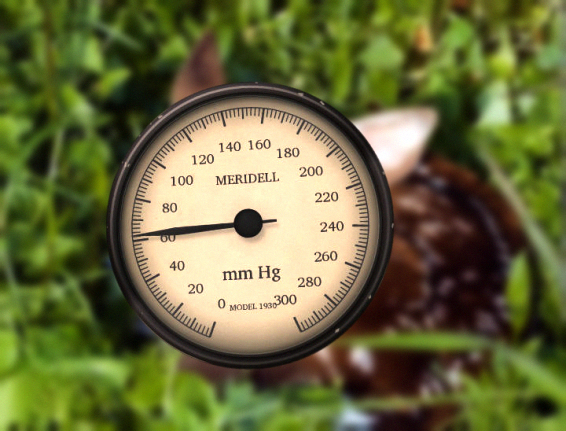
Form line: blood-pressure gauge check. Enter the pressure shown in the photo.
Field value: 62 mmHg
